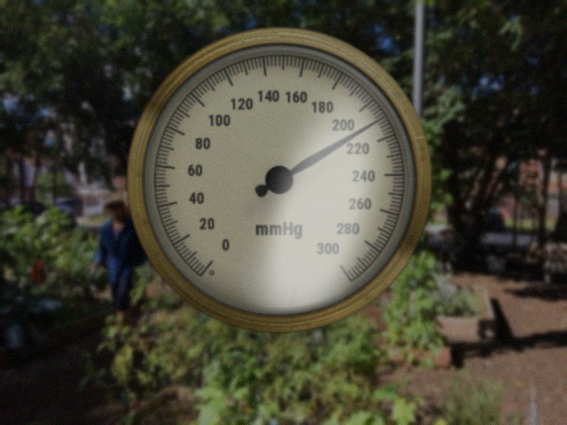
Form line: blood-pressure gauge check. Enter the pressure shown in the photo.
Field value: 210 mmHg
